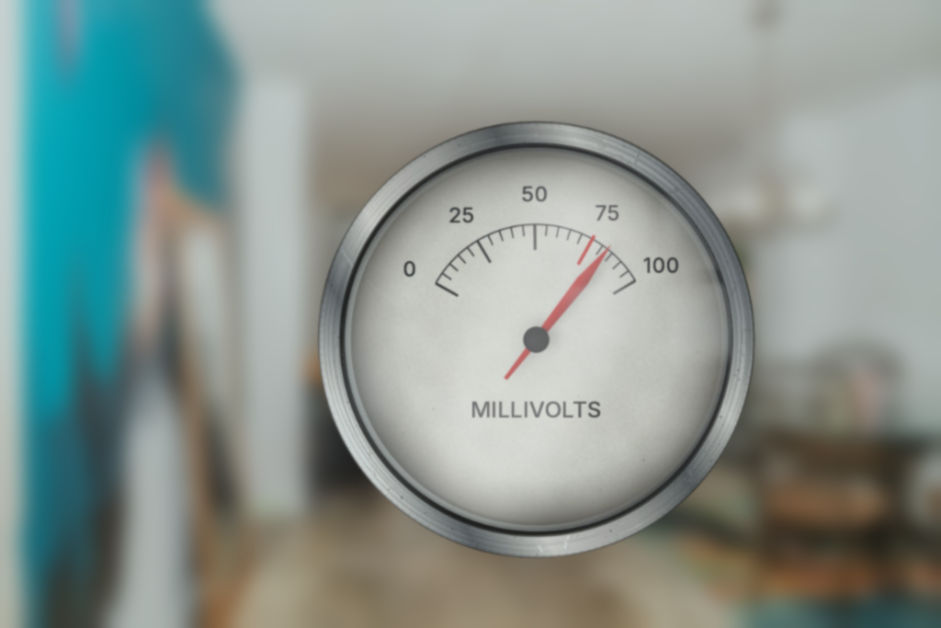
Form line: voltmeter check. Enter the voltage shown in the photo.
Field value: 82.5 mV
